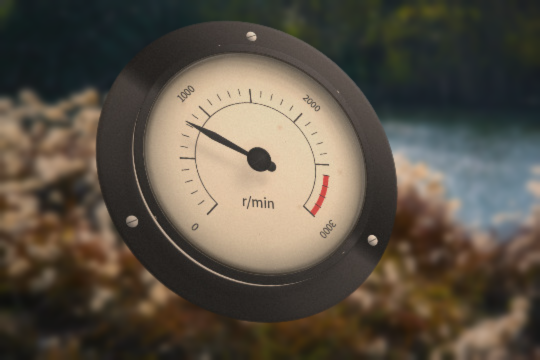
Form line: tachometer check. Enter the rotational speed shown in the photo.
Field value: 800 rpm
